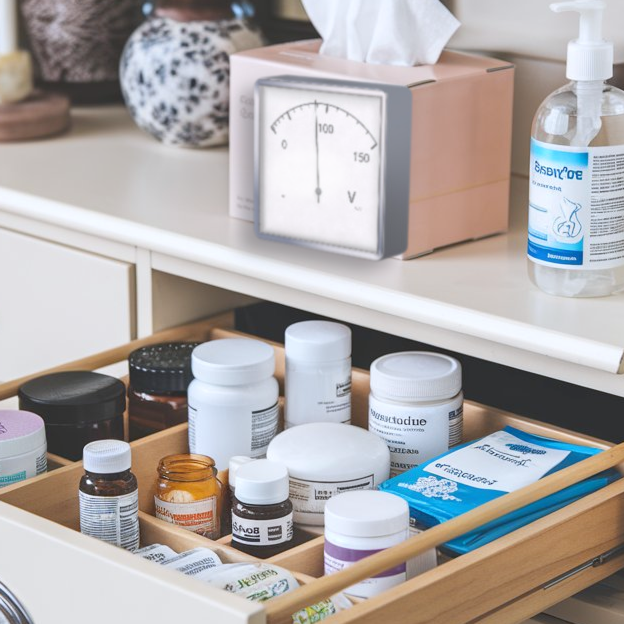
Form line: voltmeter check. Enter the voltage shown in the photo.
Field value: 90 V
